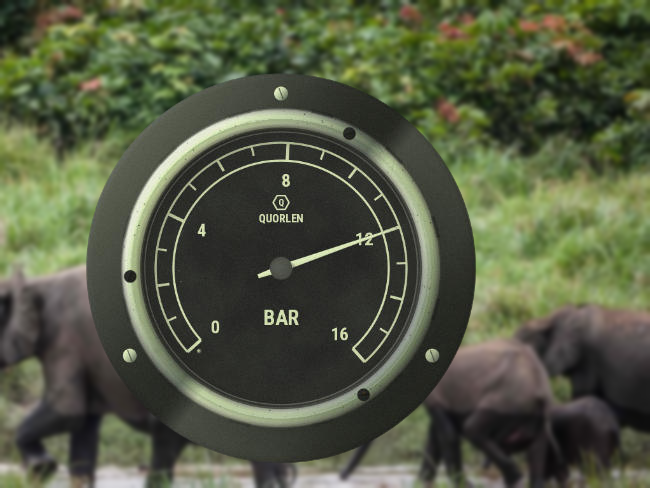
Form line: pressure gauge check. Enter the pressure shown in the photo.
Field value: 12 bar
